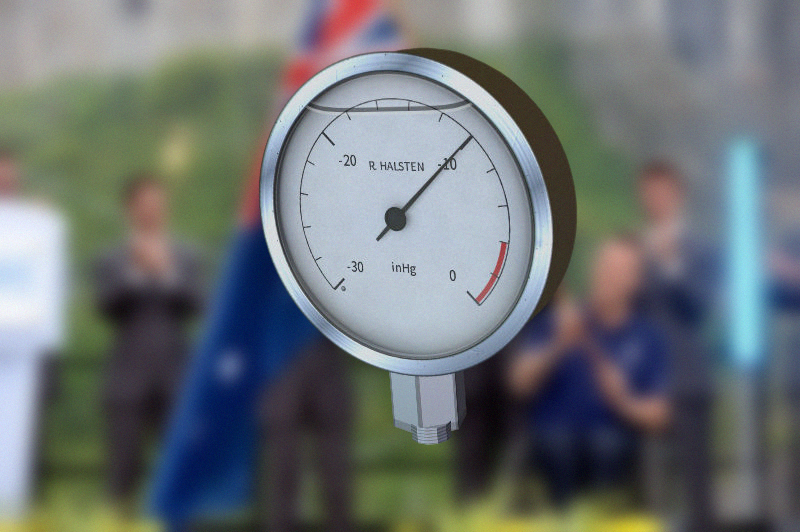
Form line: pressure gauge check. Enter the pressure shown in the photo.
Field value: -10 inHg
